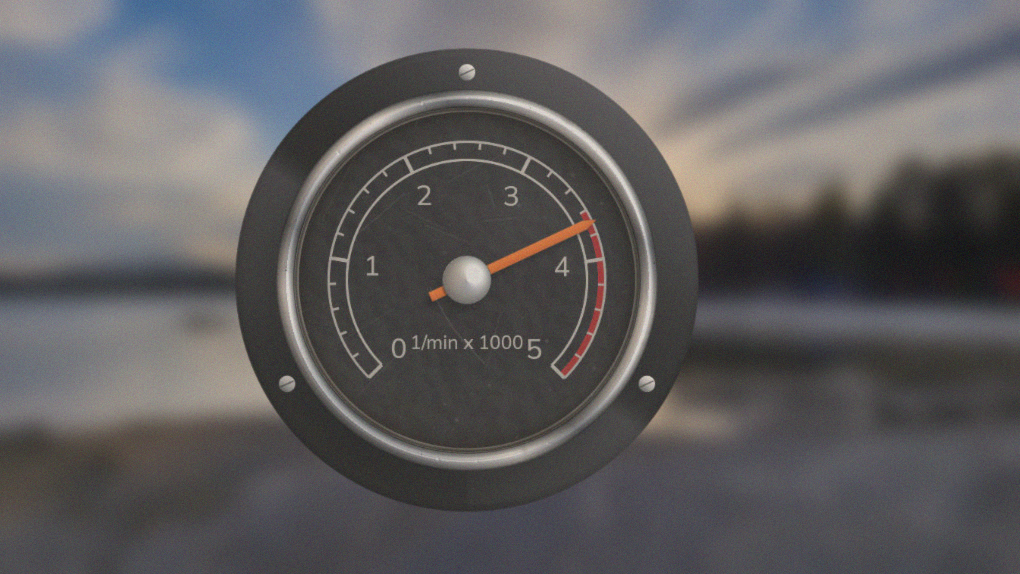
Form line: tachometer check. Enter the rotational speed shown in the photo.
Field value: 3700 rpm
